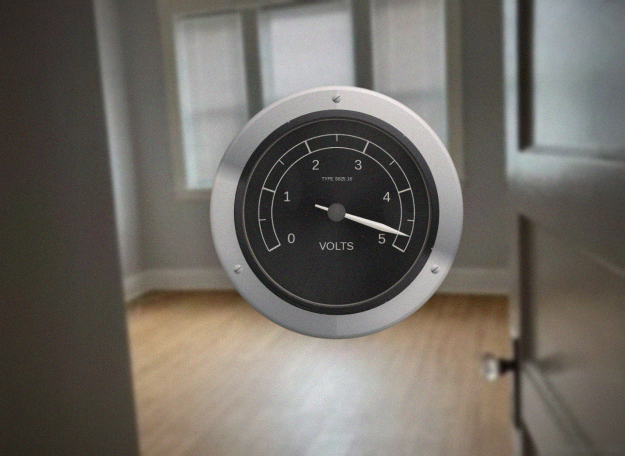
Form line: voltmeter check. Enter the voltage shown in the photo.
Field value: 4.75 V
